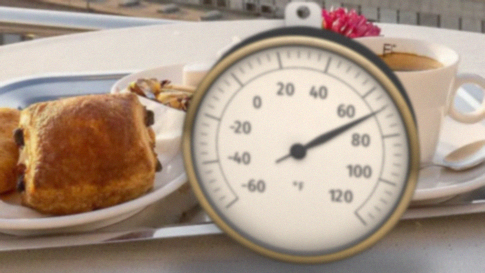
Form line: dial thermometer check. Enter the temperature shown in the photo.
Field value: 68 °F
